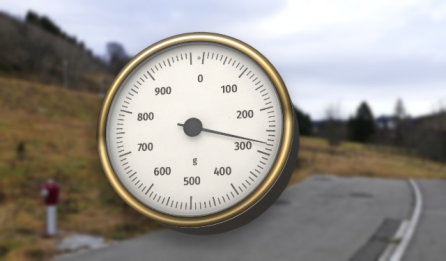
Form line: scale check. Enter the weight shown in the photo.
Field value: 280 g
